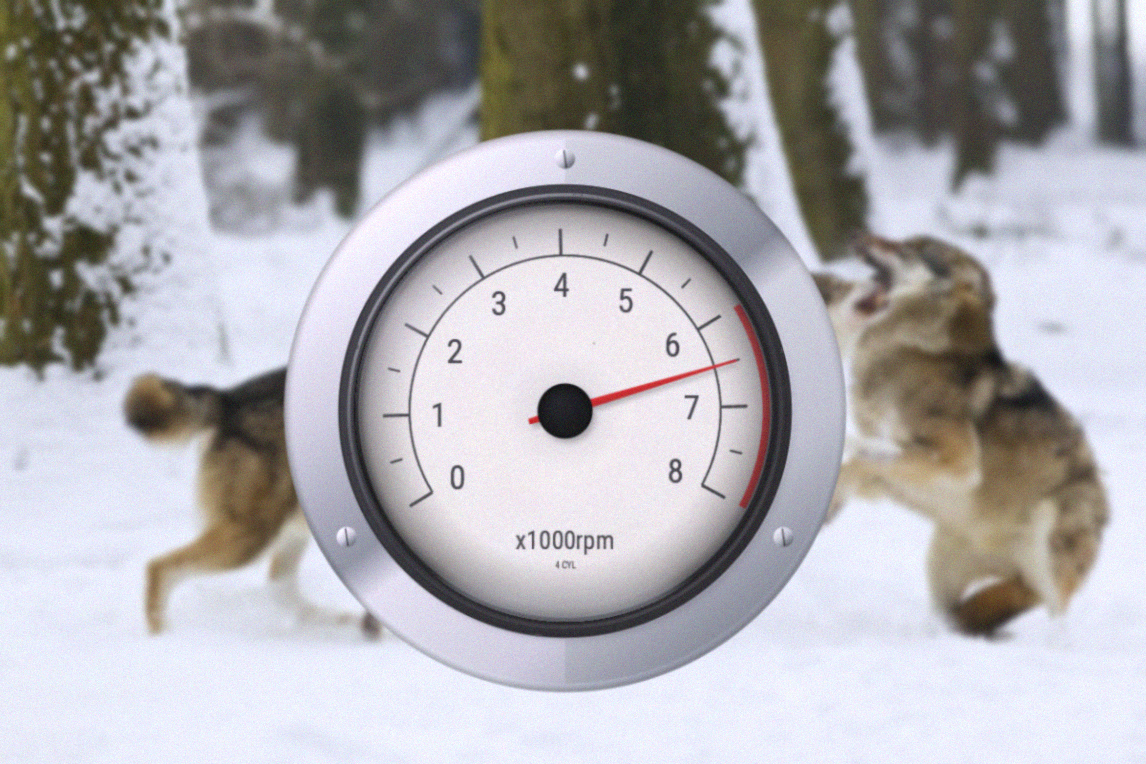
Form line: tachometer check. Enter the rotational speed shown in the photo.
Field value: 6500 rpm
